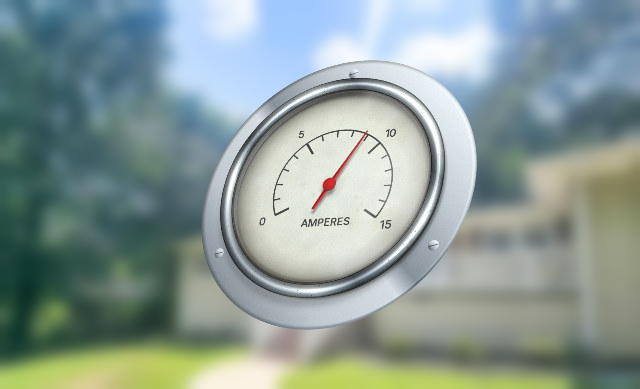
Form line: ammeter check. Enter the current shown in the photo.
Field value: 9 A
